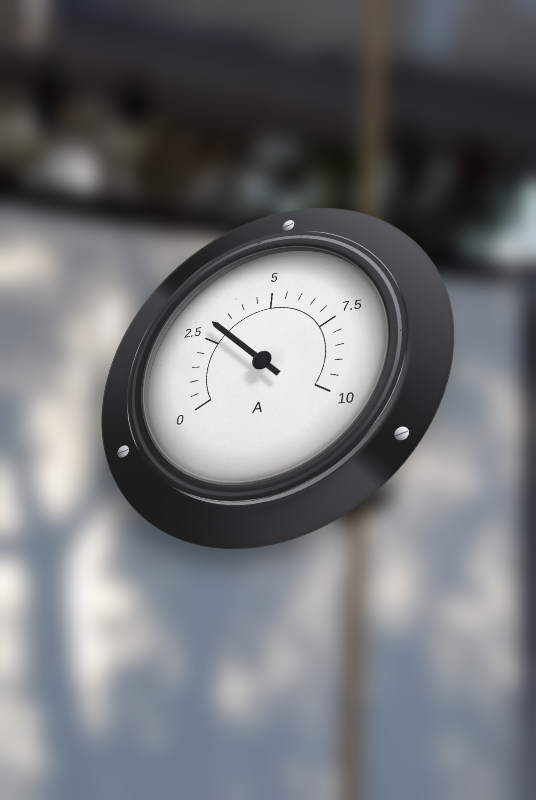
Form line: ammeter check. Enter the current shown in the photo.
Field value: 3 A
